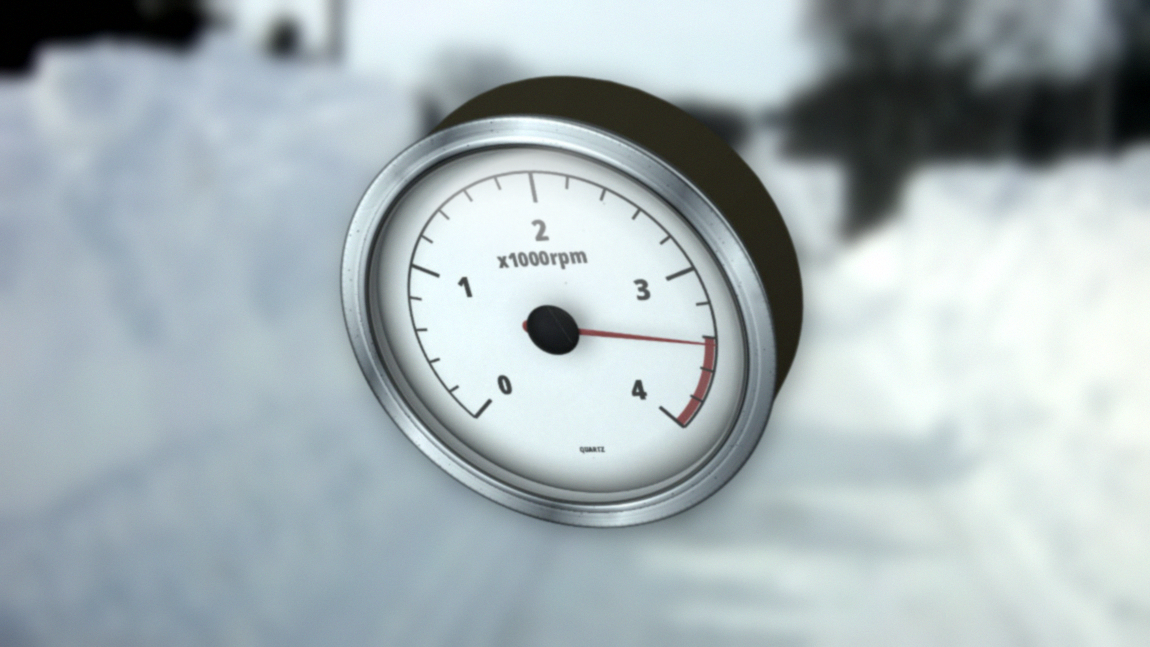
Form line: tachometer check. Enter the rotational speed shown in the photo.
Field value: 3400 rpm
